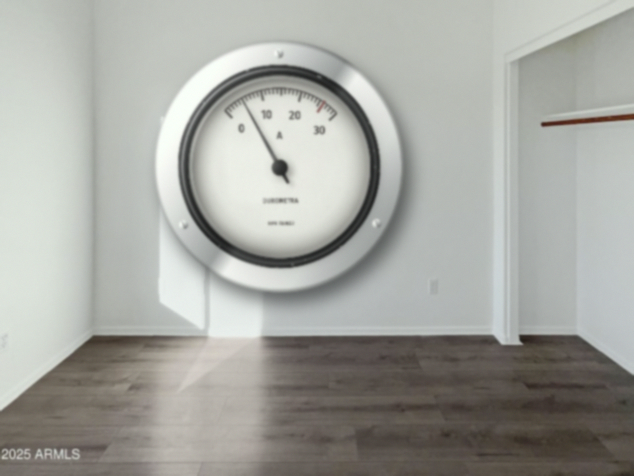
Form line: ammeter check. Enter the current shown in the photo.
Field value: 5 A
